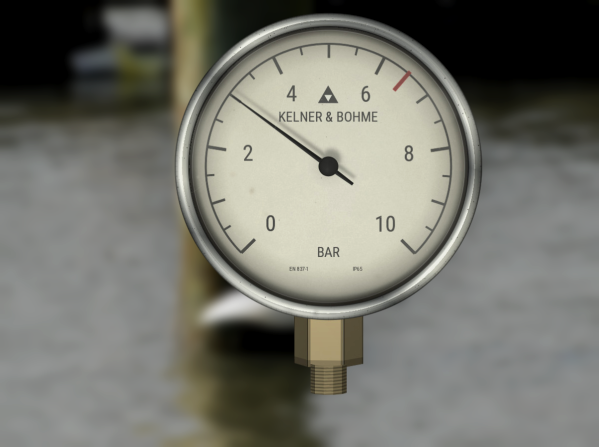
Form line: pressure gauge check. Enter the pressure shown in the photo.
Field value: 3 bar
